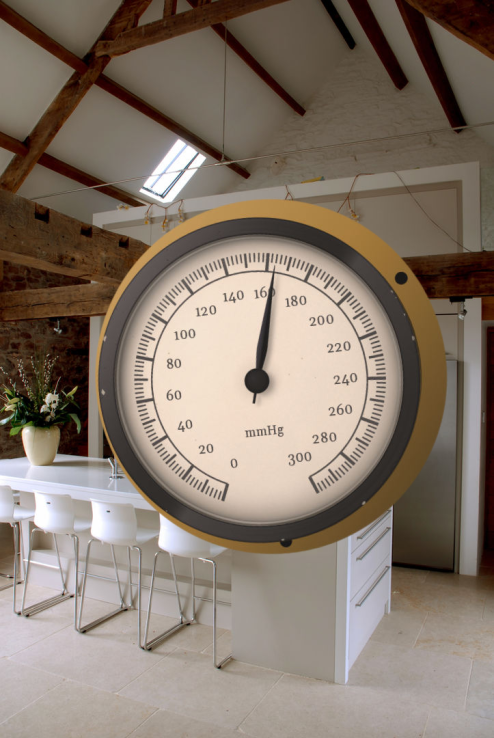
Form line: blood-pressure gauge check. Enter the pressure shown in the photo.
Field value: 164 mmHg
